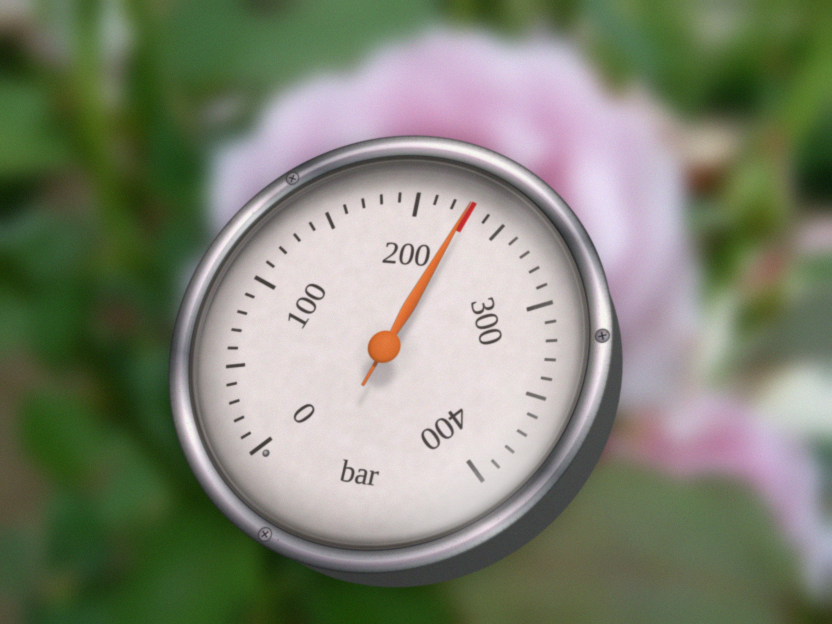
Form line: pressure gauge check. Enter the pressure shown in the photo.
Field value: 230 bar
